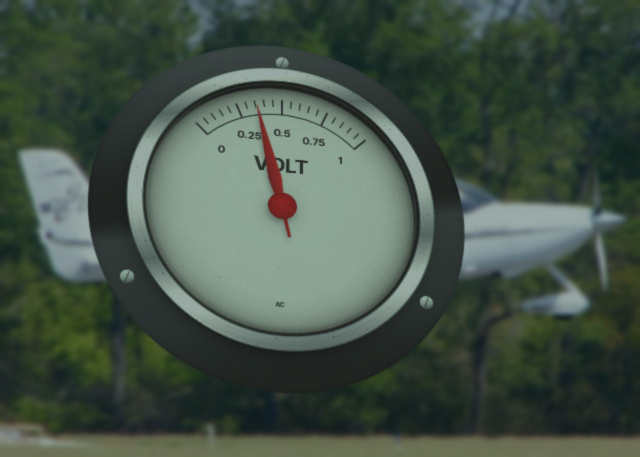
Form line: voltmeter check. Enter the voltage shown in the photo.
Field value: 0.35 V
